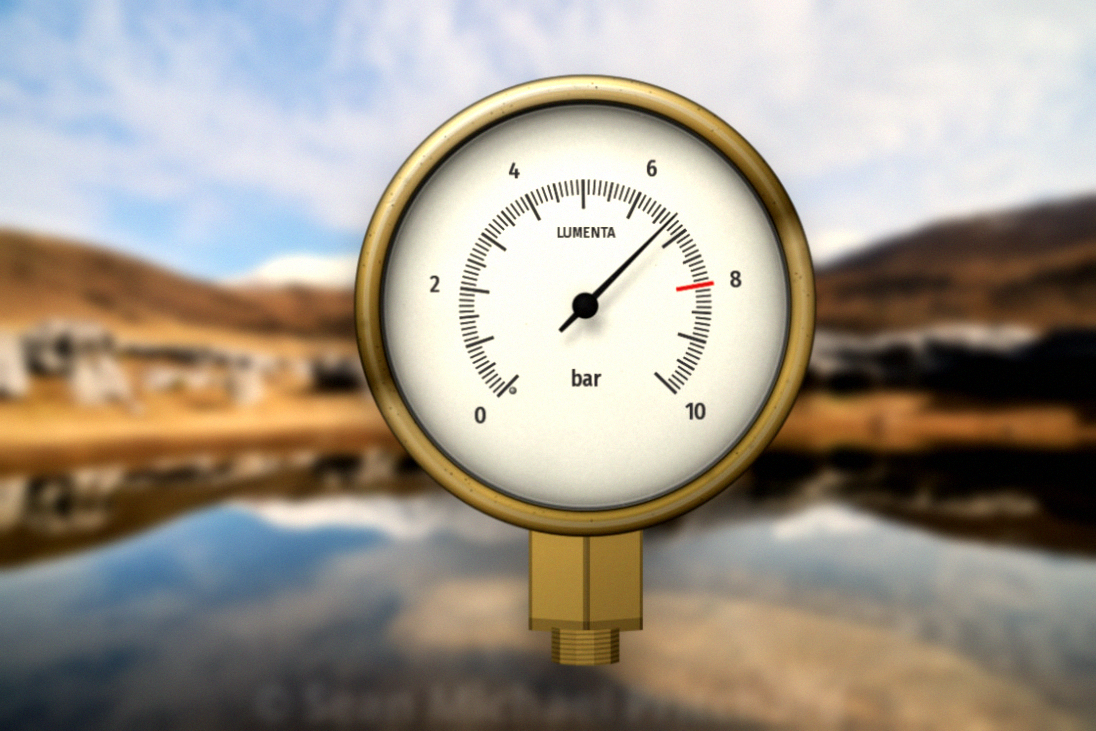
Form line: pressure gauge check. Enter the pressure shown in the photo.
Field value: 6.7 bar
